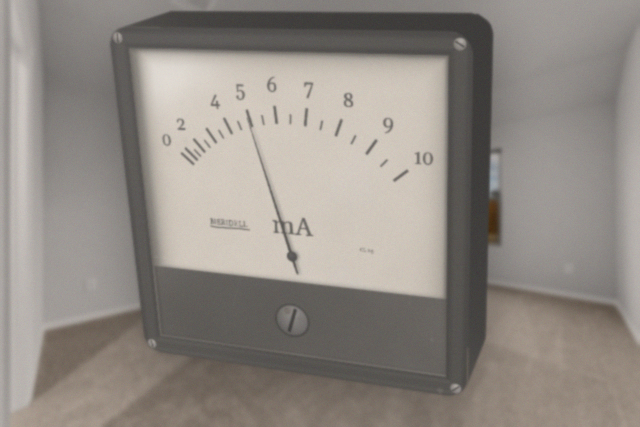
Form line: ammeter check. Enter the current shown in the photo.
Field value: 5 mA
